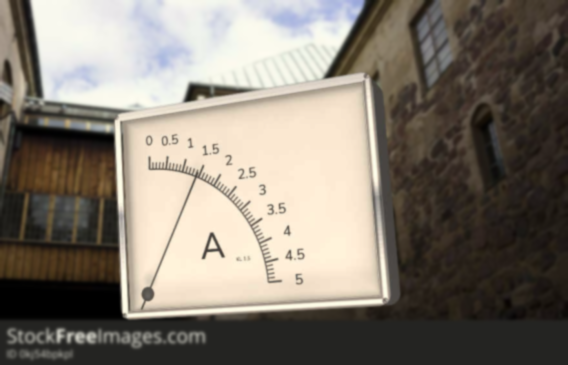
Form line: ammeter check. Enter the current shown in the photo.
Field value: 1.5 A
